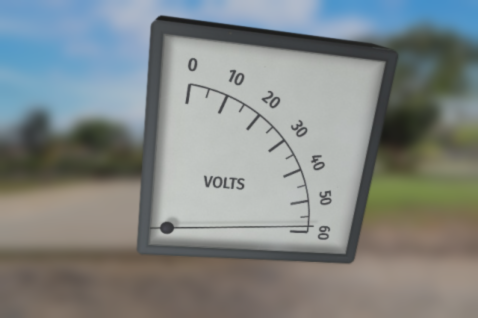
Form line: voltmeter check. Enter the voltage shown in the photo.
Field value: 57.5 V
